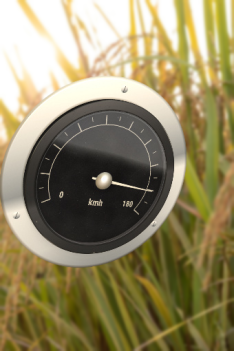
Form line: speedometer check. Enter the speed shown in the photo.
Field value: 160 km/h
